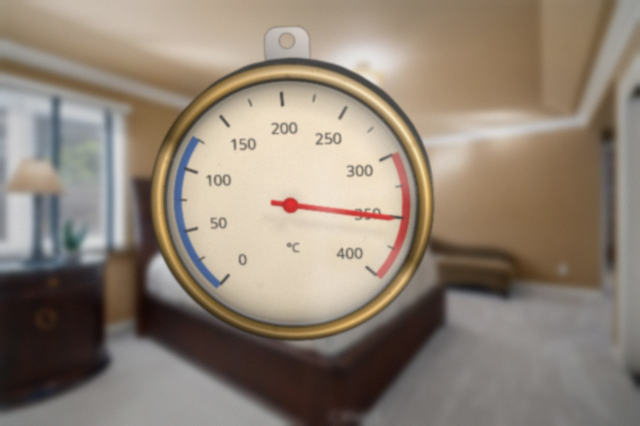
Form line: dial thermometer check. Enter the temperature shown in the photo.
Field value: 350 °C
